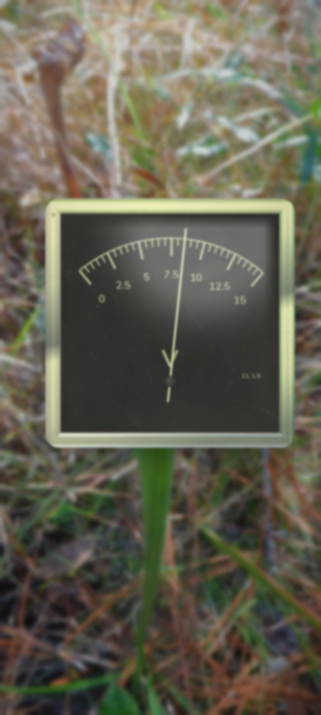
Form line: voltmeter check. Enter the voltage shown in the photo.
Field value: 8.5 V
